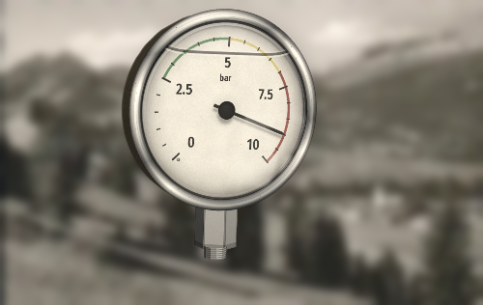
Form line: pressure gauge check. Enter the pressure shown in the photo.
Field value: 9 bar
